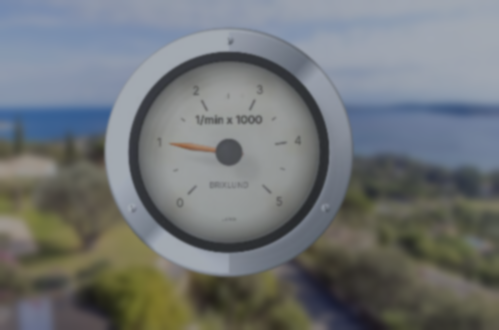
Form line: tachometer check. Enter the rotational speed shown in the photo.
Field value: 1000 rpm
